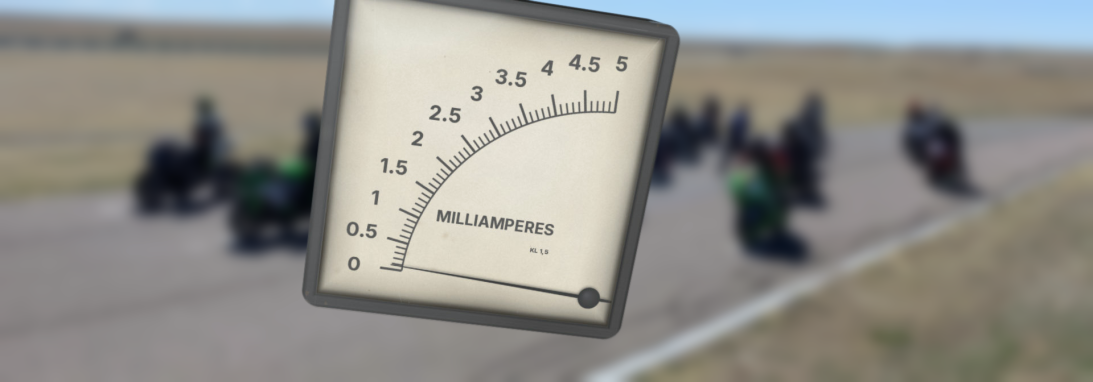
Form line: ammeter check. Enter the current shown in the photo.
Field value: 0.1 mA
